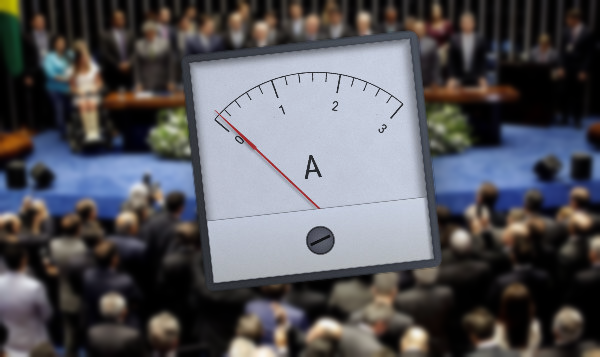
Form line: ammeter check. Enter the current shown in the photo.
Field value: 0.1 A
